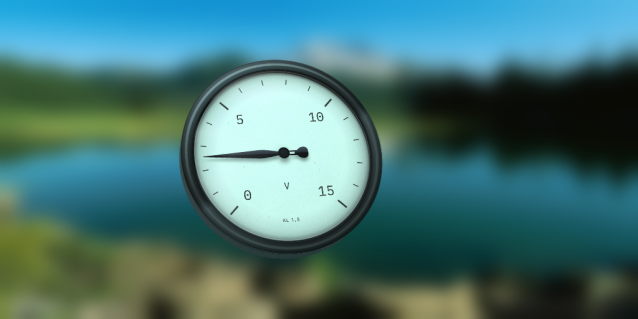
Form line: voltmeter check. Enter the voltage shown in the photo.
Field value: 2.5 V
